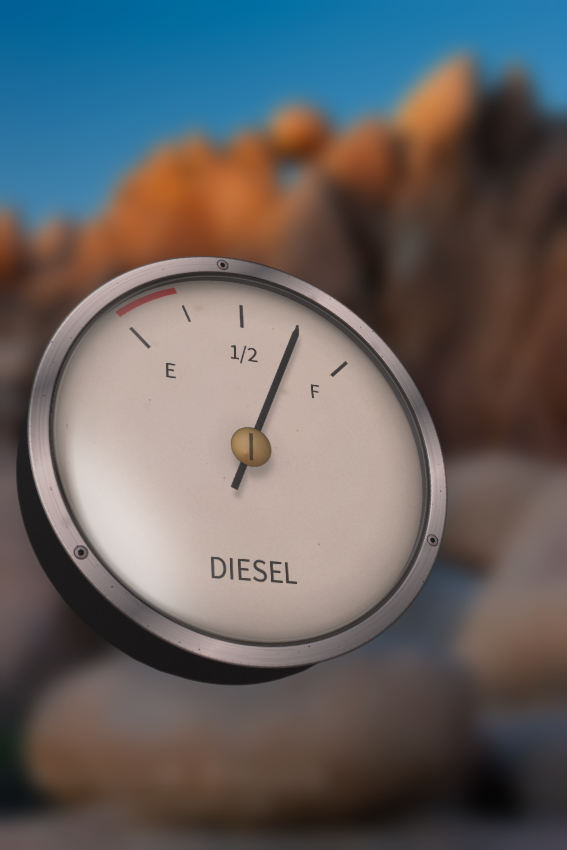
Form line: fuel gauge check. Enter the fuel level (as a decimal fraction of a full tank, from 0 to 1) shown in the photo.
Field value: 0.75
